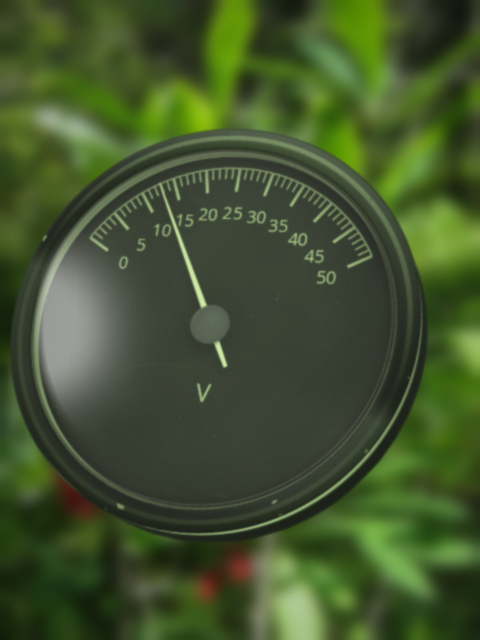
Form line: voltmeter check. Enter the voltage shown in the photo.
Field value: 13 V
